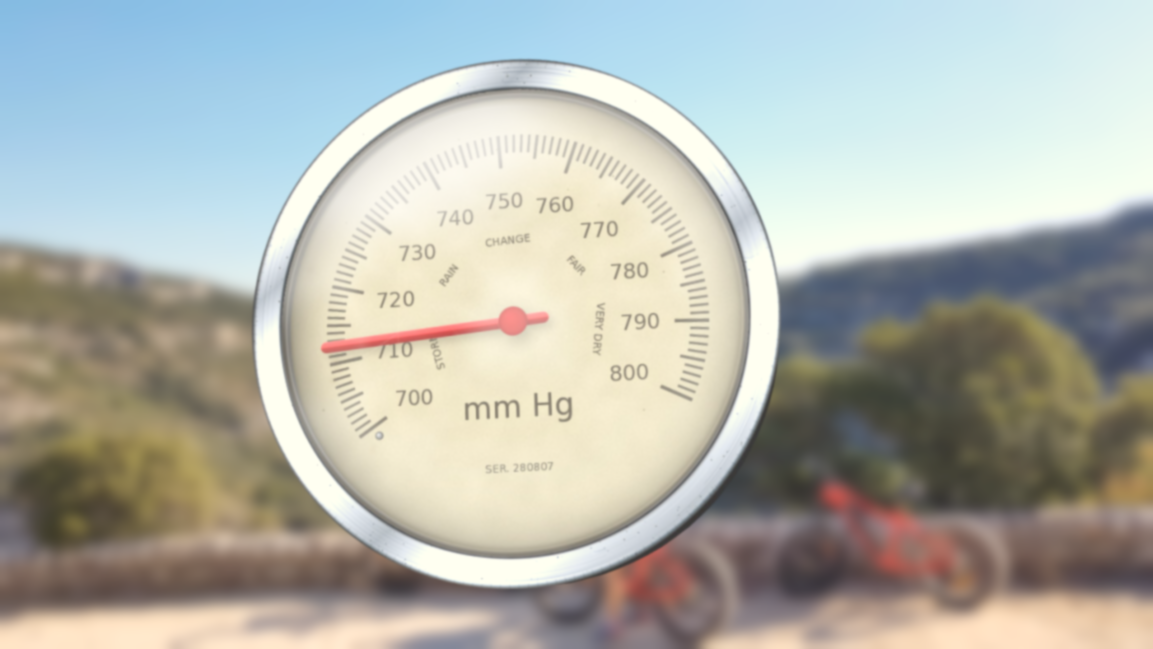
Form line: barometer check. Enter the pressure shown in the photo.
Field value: 712 mmHg
